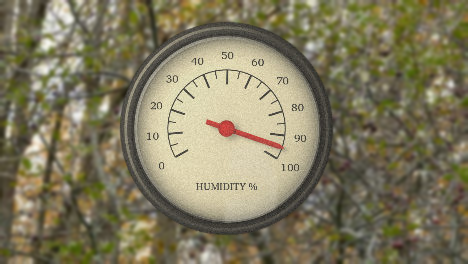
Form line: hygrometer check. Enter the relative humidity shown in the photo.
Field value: 95 %
